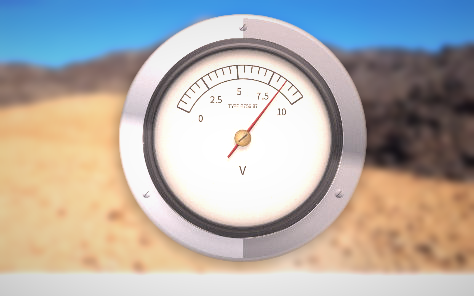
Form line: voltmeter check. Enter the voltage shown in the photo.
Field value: 8.5 V
